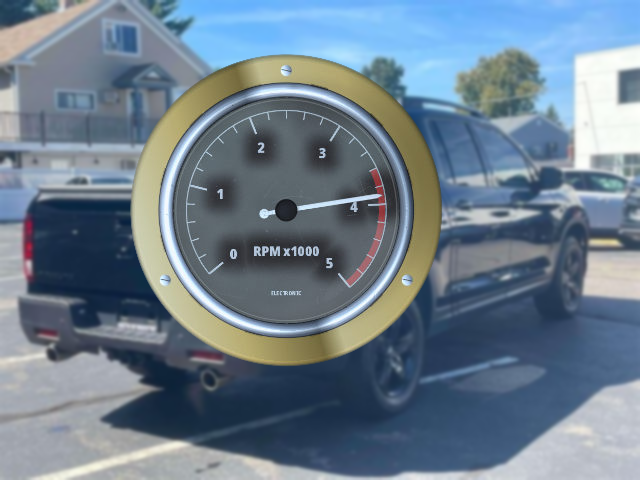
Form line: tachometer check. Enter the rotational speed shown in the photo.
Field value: 3900 rpm
